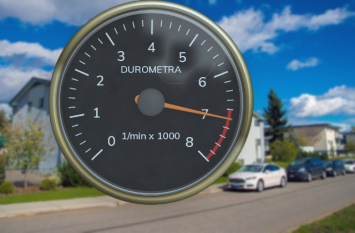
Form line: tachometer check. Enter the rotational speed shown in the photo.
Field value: 7000 rpm
